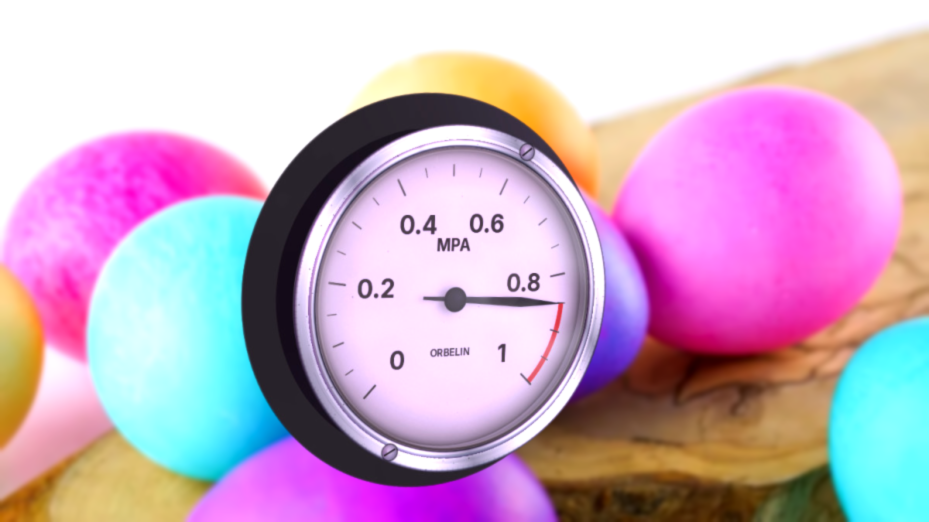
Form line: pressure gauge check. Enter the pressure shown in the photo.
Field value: 0.85 MPa
